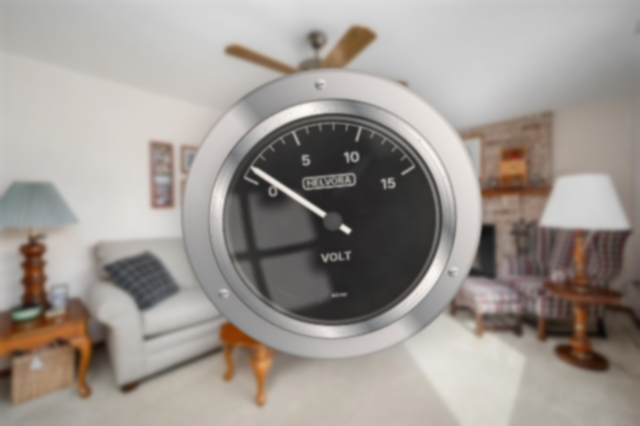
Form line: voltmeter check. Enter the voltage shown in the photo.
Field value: 1 V
